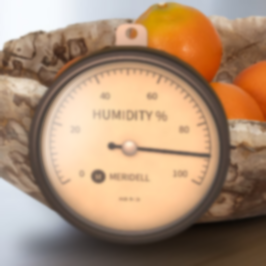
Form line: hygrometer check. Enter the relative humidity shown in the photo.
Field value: 90 %
